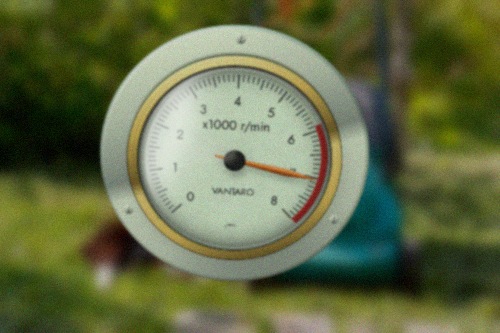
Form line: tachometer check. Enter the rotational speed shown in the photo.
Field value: 7000 rpm
